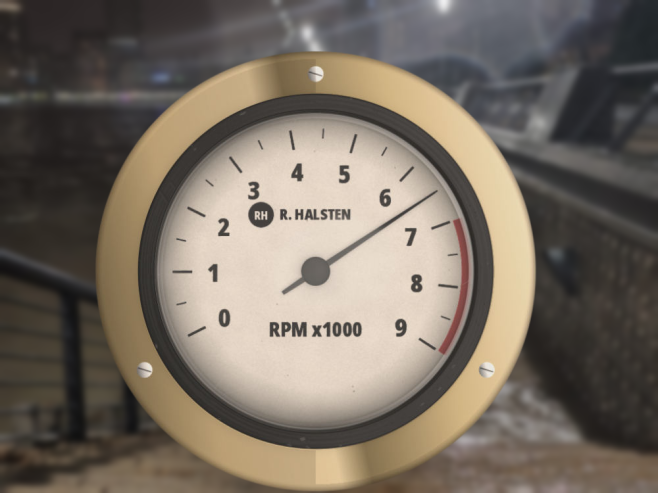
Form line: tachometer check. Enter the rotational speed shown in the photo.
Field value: 6500 rpm
